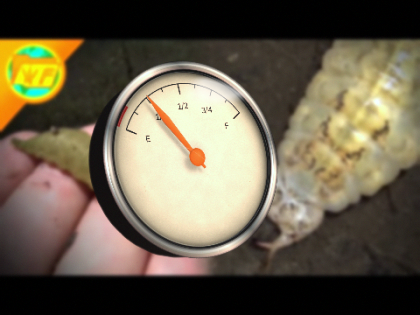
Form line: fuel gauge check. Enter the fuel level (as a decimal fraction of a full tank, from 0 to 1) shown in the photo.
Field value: 0.25
